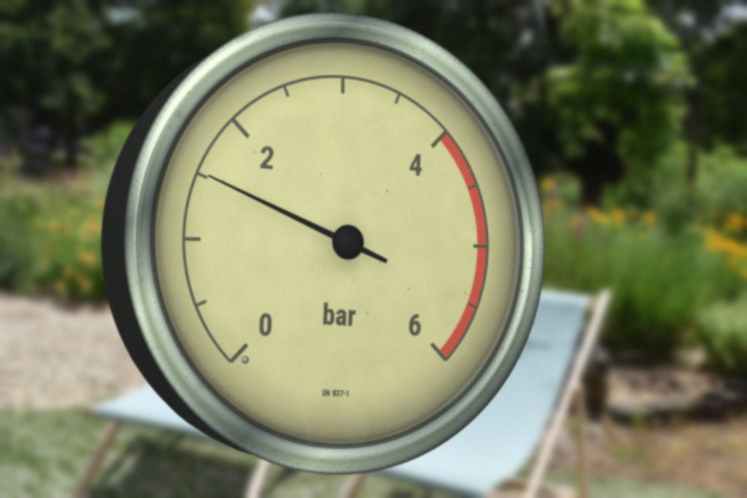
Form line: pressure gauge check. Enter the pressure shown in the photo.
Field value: 1.5 bar
